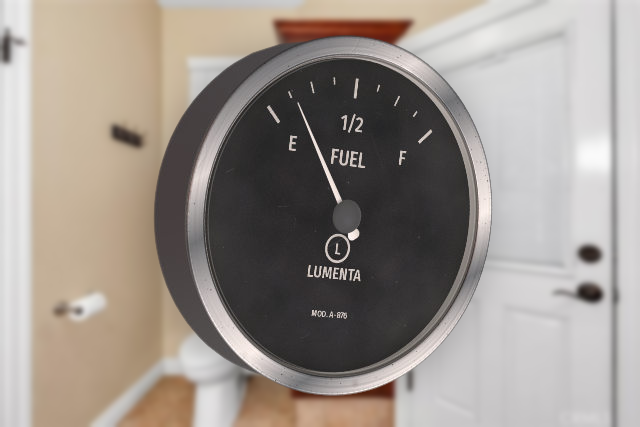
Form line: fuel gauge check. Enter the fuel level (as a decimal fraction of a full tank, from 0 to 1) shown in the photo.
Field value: 0.125
